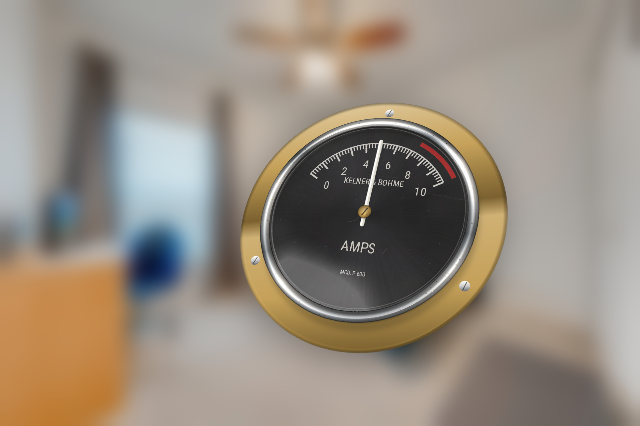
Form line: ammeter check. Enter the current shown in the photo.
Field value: 5 A
